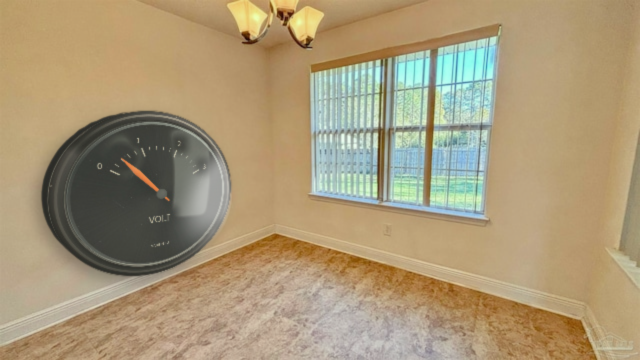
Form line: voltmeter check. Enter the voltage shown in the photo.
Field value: 0.4 V
